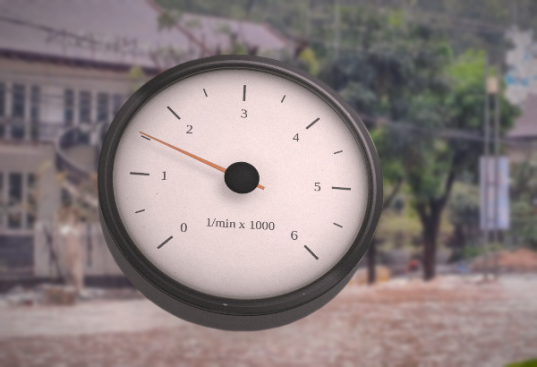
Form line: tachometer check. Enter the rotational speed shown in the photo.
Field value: 1500 rpm
